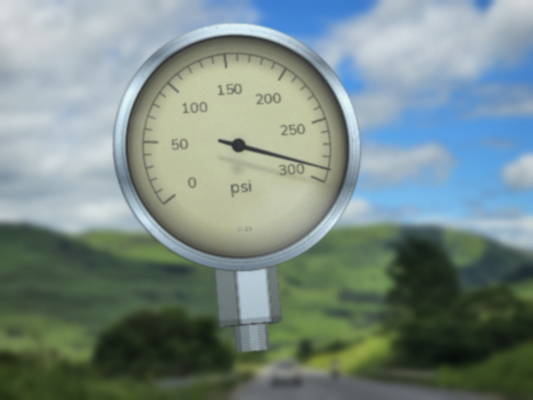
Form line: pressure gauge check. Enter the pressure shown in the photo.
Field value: 290 psi
